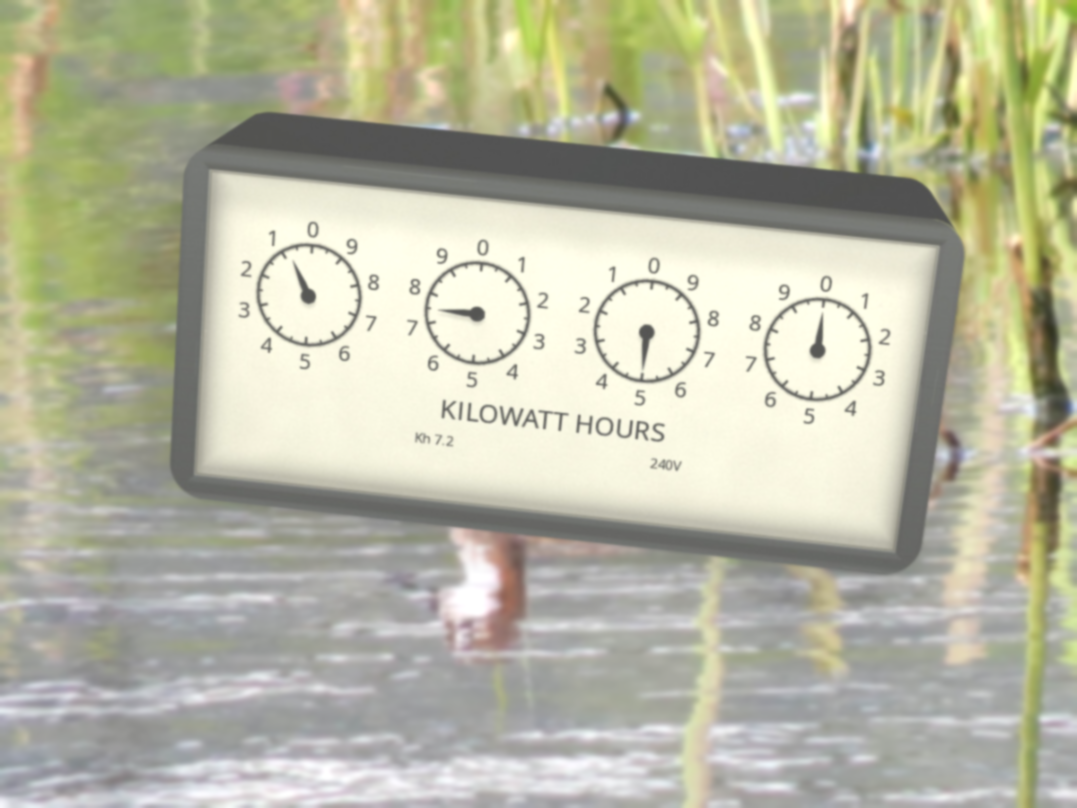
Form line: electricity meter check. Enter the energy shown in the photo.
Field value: 750 kWh
